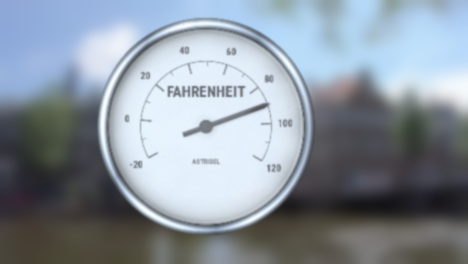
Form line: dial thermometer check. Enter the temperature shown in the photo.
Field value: 90 °F
